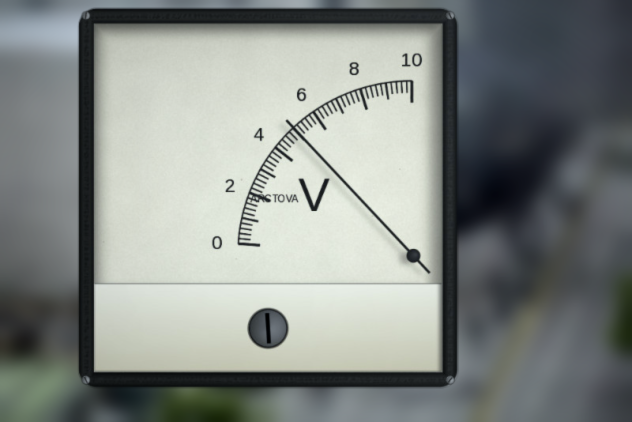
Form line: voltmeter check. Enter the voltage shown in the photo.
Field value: 5 V
